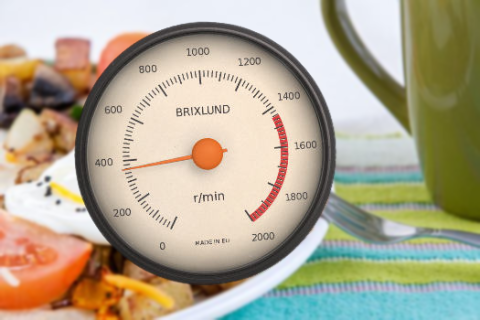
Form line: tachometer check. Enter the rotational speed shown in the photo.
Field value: 360 rpm
